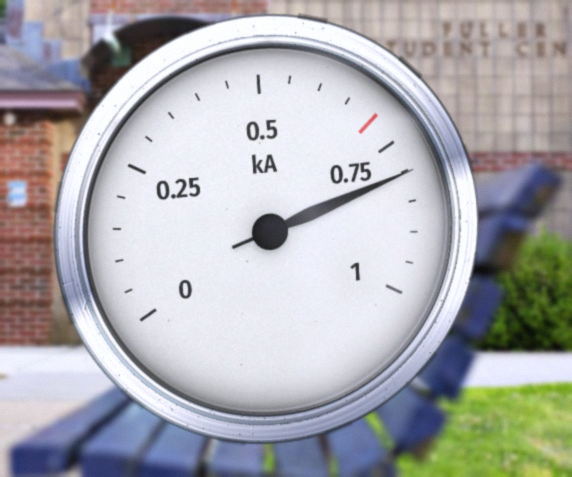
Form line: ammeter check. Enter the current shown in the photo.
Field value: 0.8 kA
